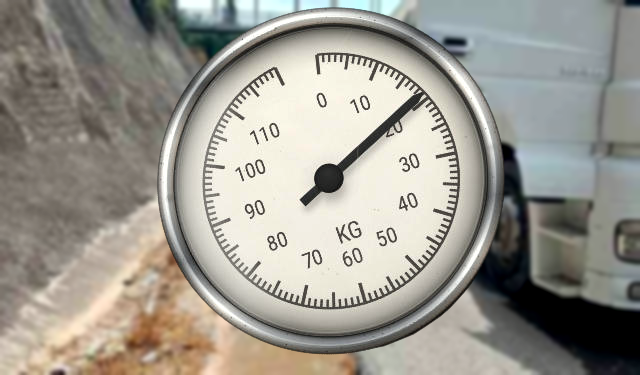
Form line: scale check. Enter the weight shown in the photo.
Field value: 19 kg
